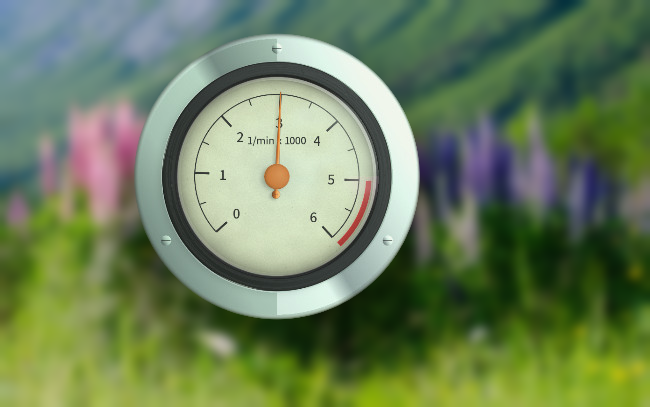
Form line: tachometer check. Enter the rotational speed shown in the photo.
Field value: 3000 rpm
